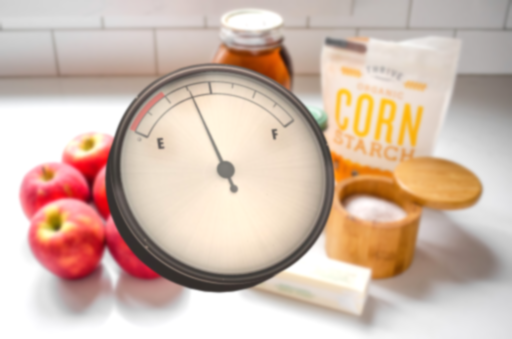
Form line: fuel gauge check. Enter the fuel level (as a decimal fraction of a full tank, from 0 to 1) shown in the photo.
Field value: 0.375
